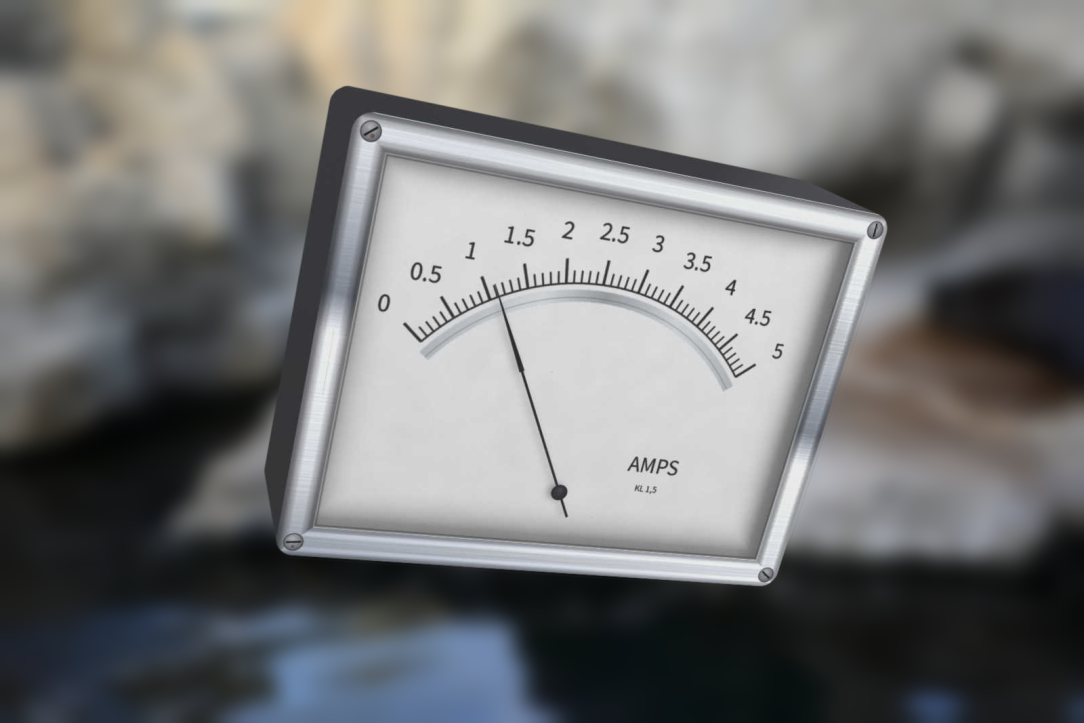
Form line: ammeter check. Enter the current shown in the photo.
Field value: 1.1 A
